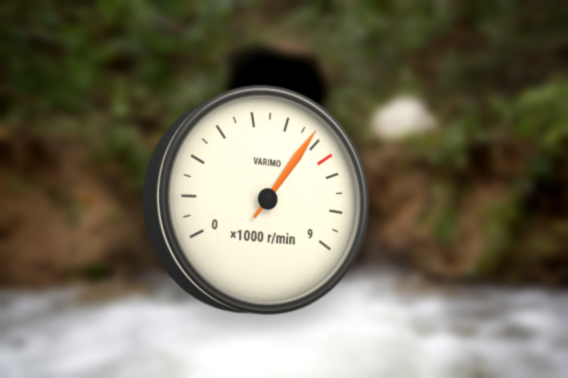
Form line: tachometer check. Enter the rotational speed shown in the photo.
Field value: 5750 rpm
